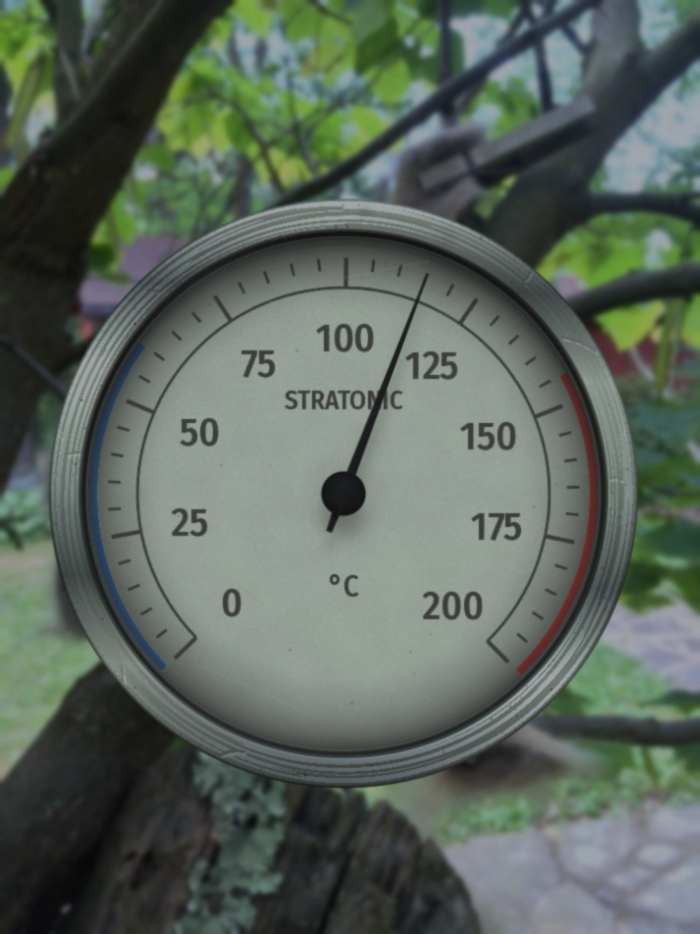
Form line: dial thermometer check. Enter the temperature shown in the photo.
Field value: 115 °C
